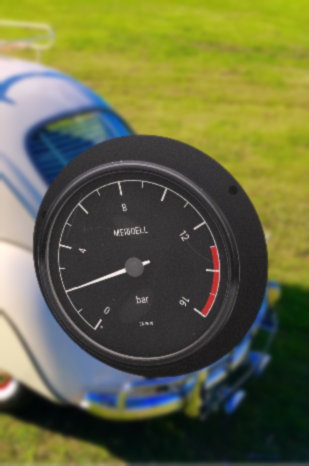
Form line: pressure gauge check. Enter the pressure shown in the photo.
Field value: 2 bar
